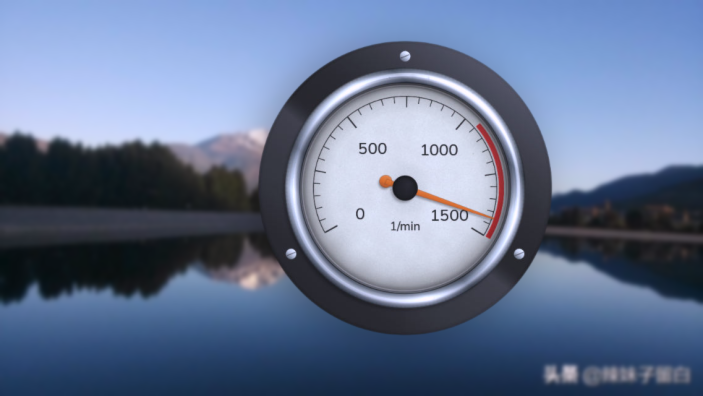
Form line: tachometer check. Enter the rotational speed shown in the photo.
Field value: 1425 rpm
